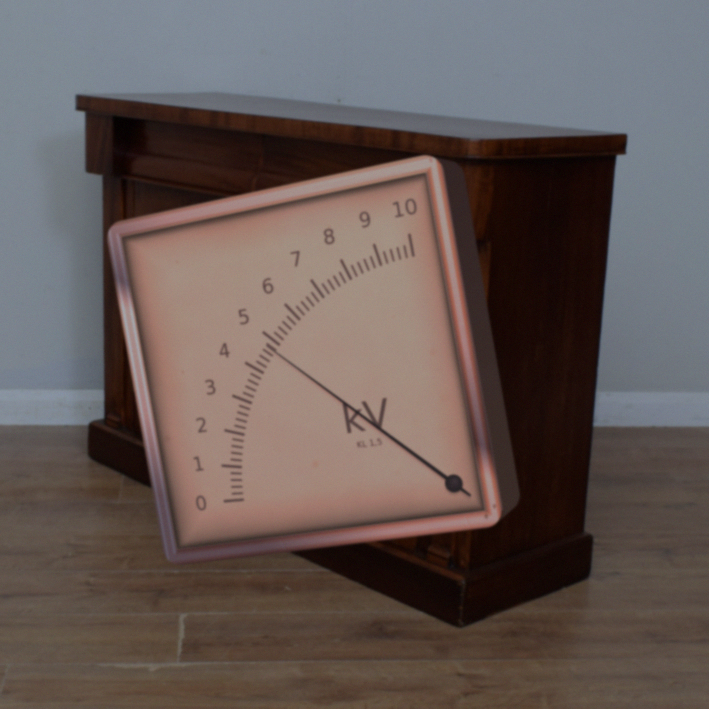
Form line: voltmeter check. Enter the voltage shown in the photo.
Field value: 4.8 kV
